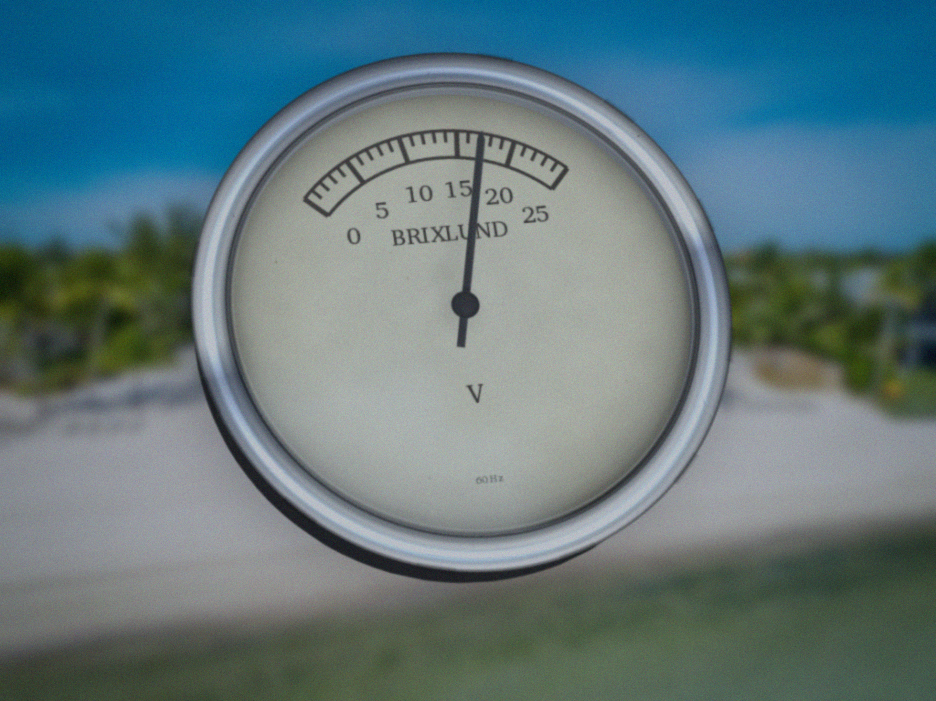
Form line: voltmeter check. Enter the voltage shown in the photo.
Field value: 17 V
